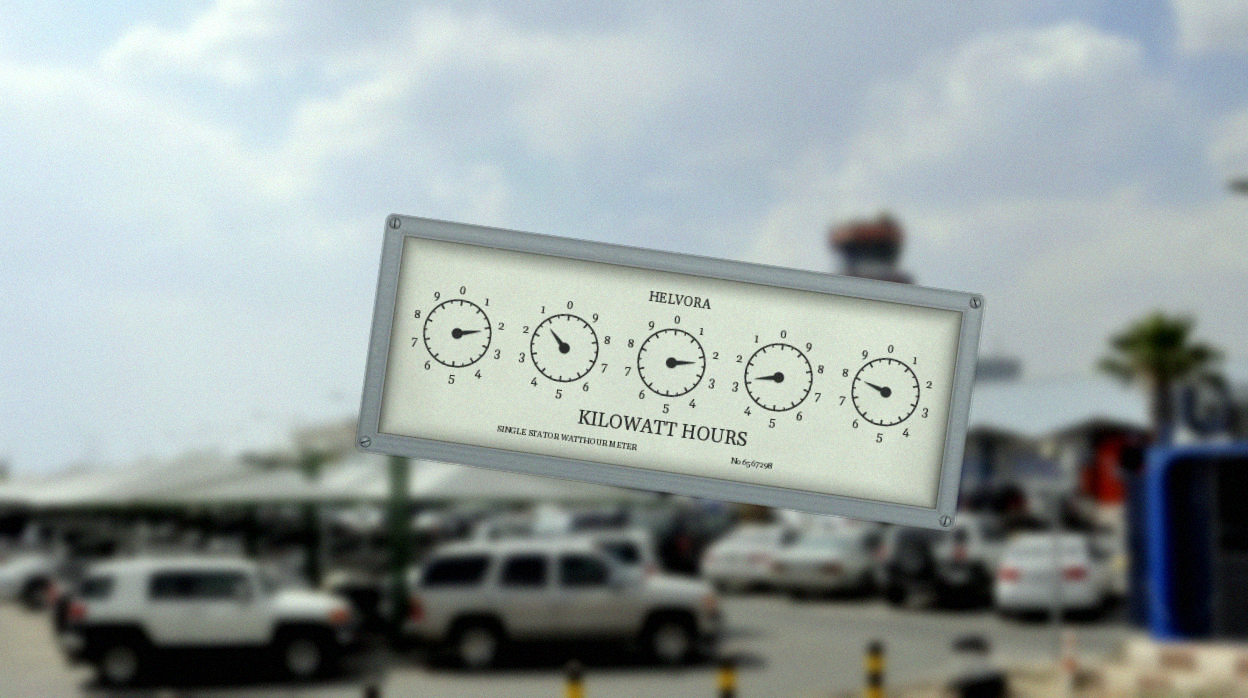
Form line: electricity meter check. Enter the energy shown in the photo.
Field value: 21228 kWh
